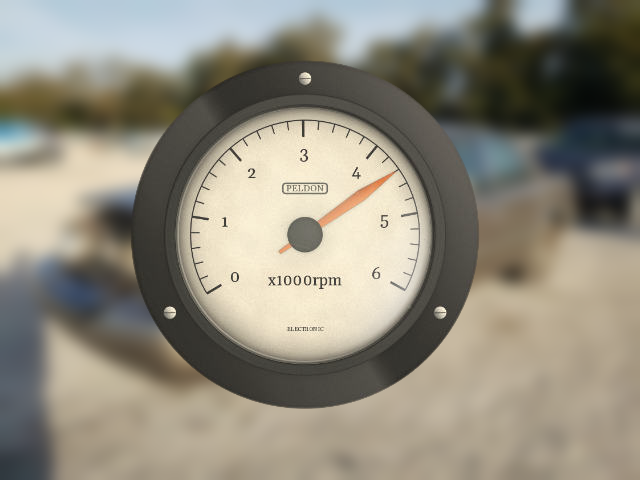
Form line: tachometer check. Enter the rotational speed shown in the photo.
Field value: 4400 rpm
